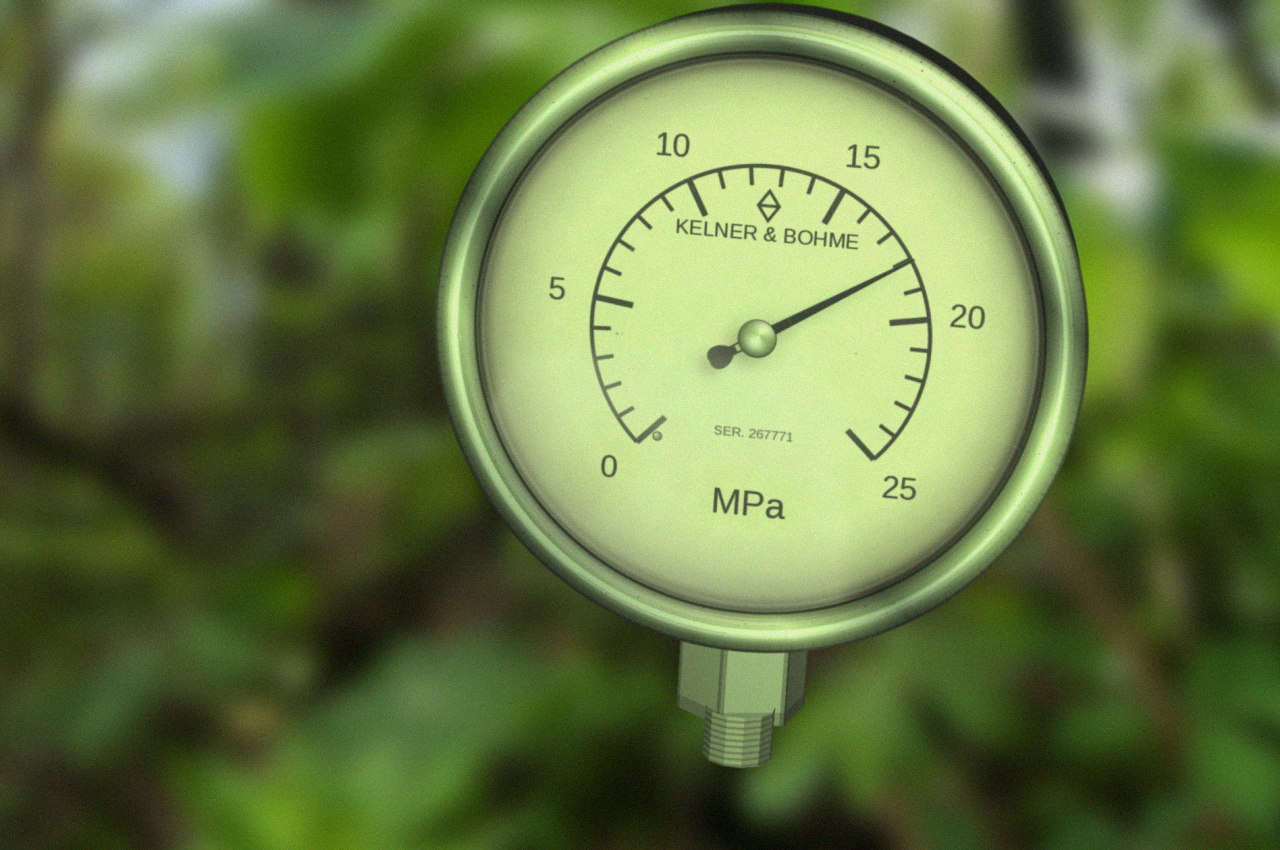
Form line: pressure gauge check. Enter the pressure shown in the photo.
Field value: 18 MPa
